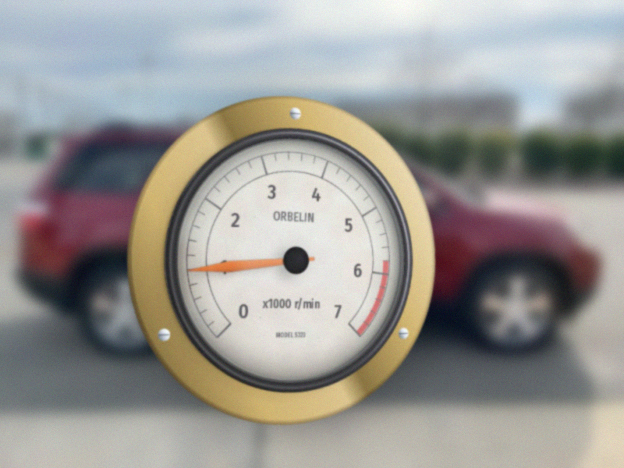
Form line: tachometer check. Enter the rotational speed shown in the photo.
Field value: 1000 rpm
